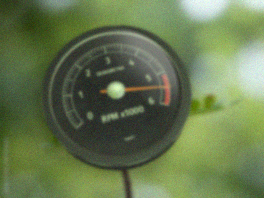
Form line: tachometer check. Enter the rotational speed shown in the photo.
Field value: 5500 rpm
